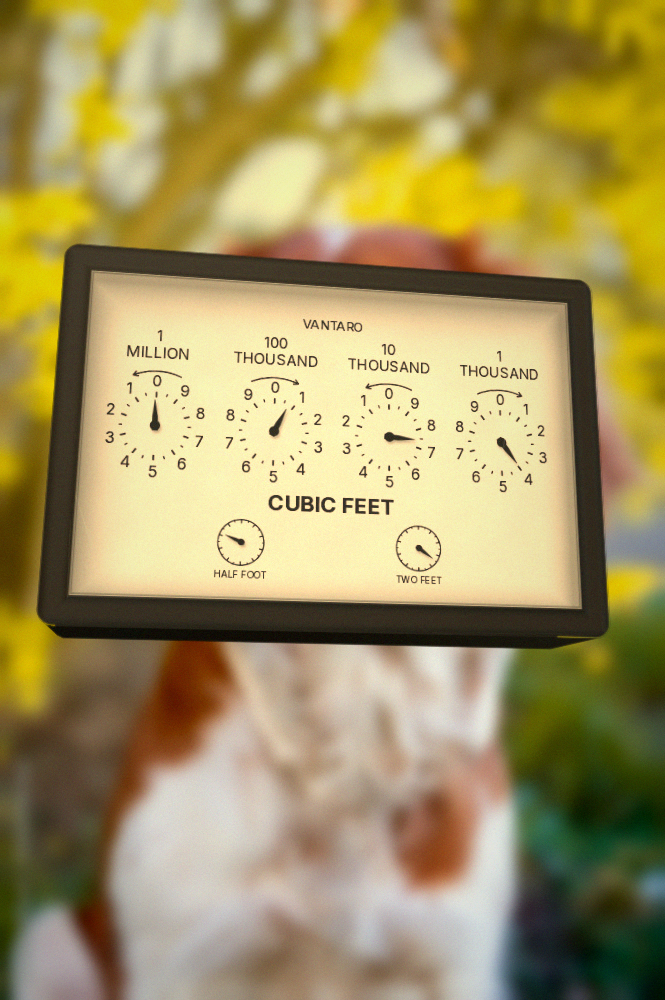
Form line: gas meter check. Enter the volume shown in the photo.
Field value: 7400 ft³
